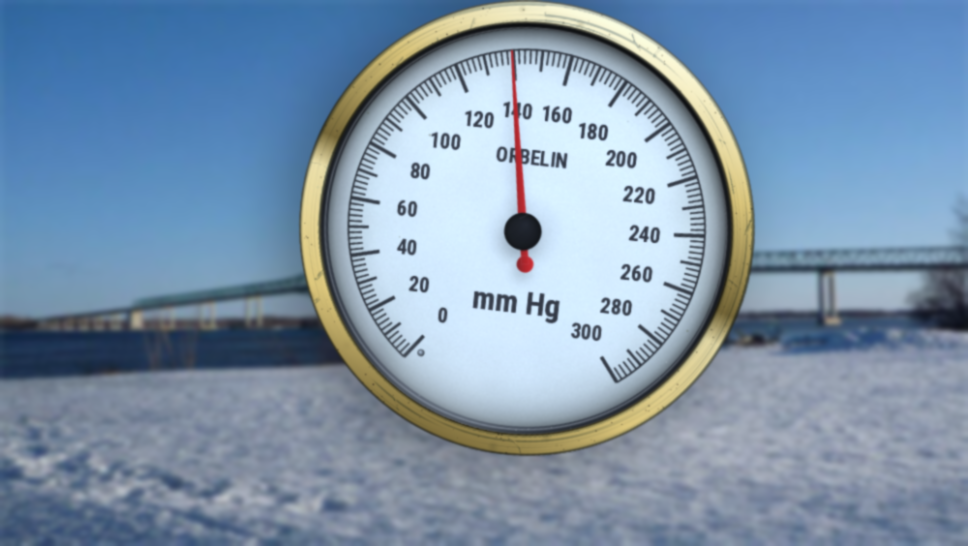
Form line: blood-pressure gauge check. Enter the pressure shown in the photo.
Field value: 140 mmHg
